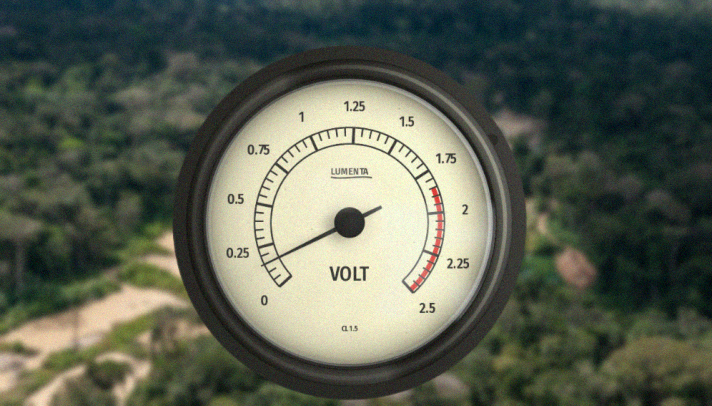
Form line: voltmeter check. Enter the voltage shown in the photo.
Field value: 0.15 V
